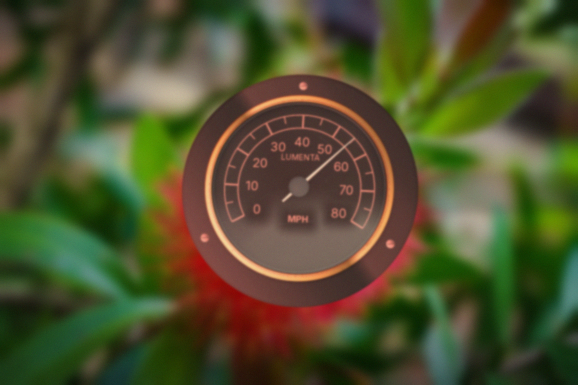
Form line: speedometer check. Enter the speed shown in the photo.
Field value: 55 mph
